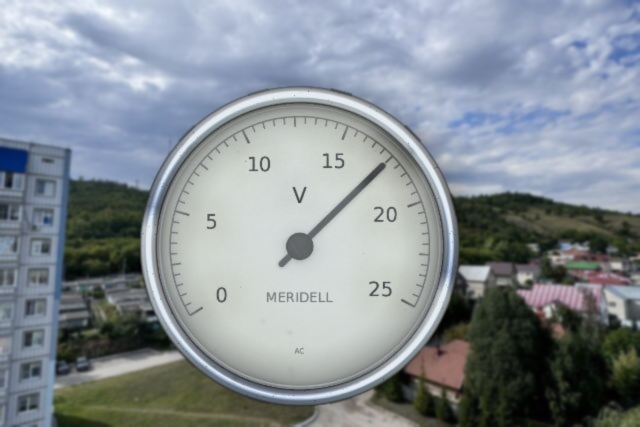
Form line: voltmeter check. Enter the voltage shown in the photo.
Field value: 17.5 V
